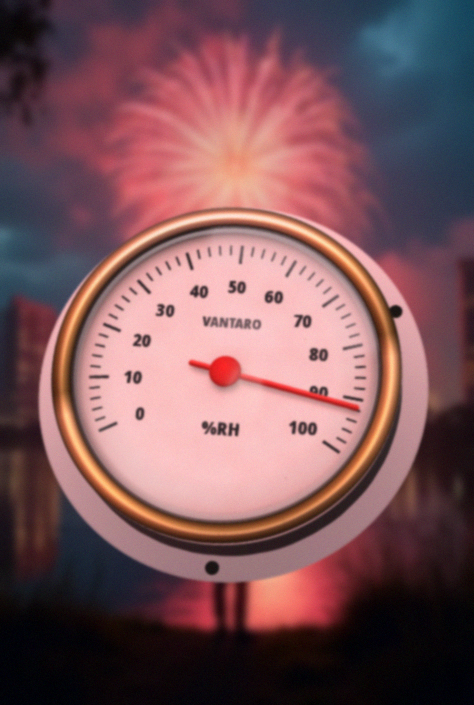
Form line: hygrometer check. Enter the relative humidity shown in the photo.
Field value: 92 %
